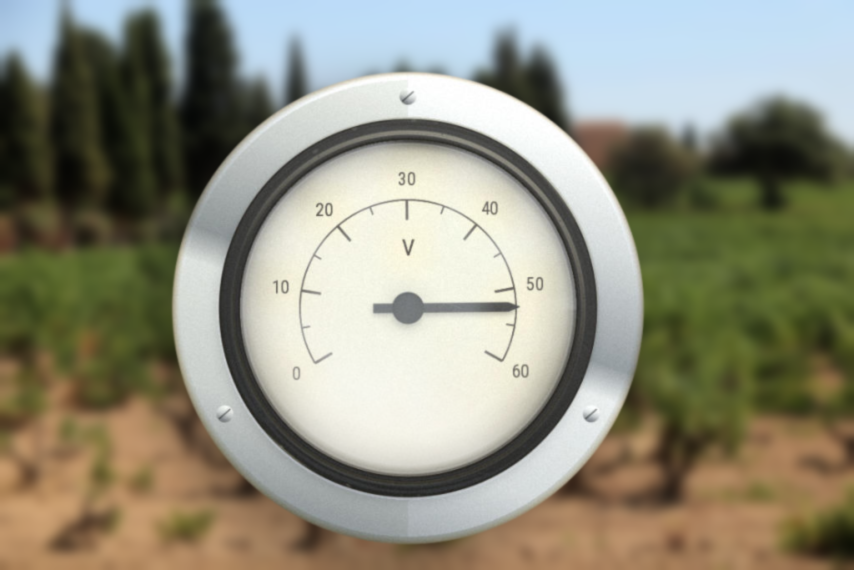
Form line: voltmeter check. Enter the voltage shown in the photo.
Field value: 52.5 V
